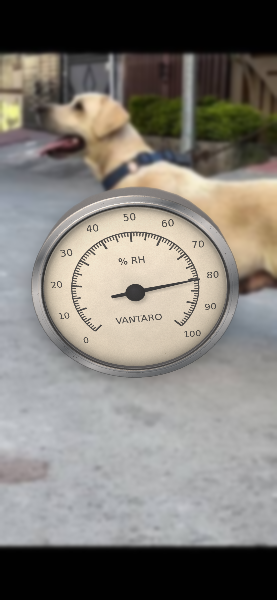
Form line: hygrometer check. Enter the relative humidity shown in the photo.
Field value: 80 %
